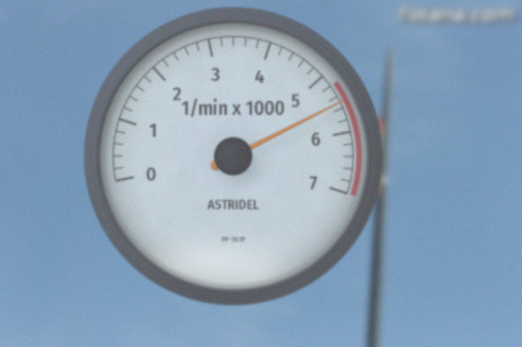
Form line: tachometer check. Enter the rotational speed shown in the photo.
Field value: 5500 rpm
